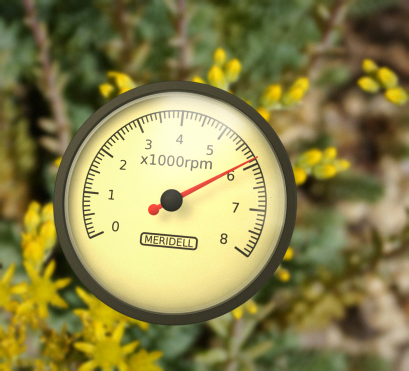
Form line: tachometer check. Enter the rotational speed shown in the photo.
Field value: 5900 rpm
